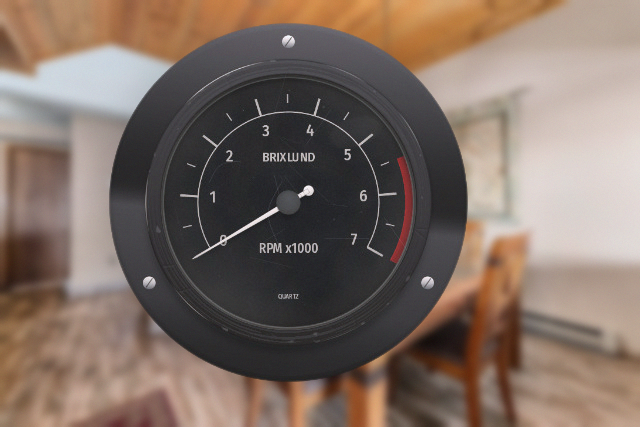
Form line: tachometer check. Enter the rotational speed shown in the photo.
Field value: 0 rpm
